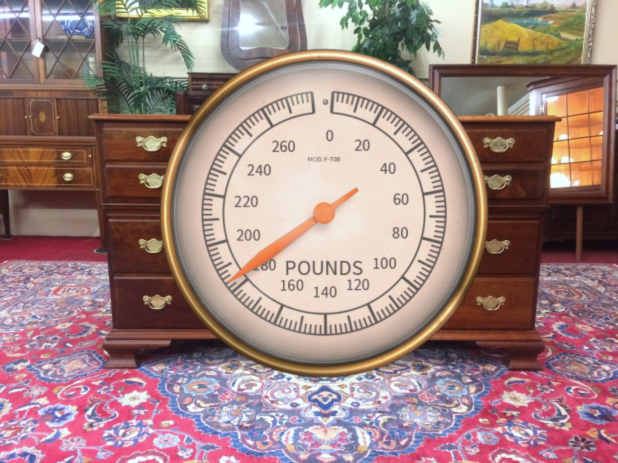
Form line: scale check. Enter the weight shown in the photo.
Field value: 184 lb
